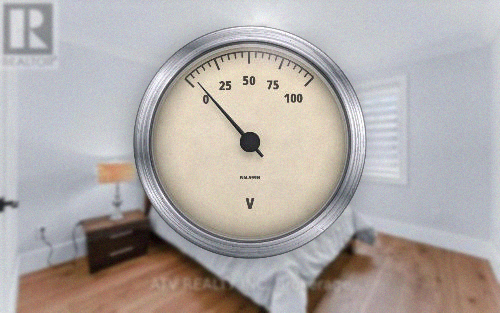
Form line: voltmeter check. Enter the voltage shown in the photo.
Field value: 5 V
